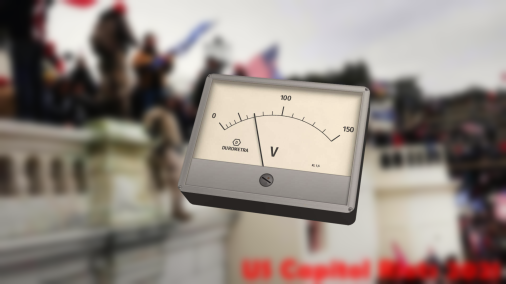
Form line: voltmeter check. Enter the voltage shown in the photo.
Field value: 70 V
